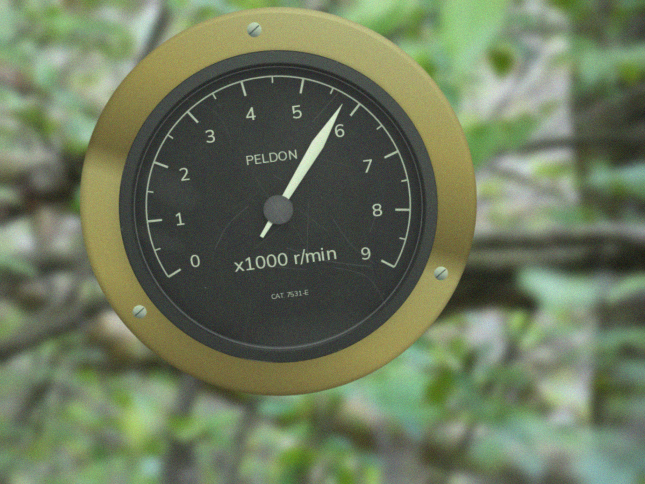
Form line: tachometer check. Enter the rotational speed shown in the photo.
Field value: 5750 rpm
